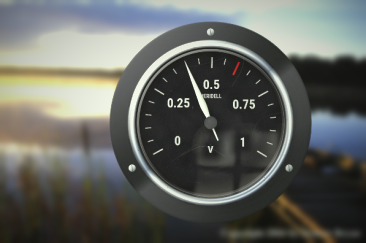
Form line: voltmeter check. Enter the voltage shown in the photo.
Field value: 0.4 V
